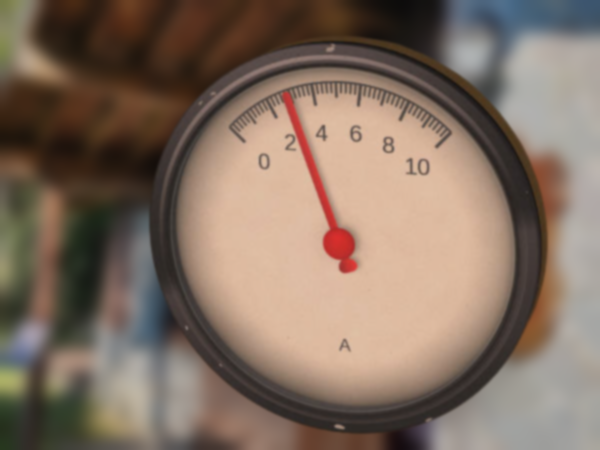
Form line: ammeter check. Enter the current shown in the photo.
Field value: 3 A
